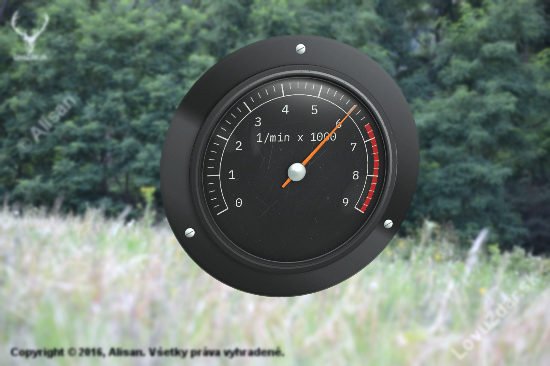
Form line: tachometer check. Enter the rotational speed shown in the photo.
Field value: 6000 rpm
